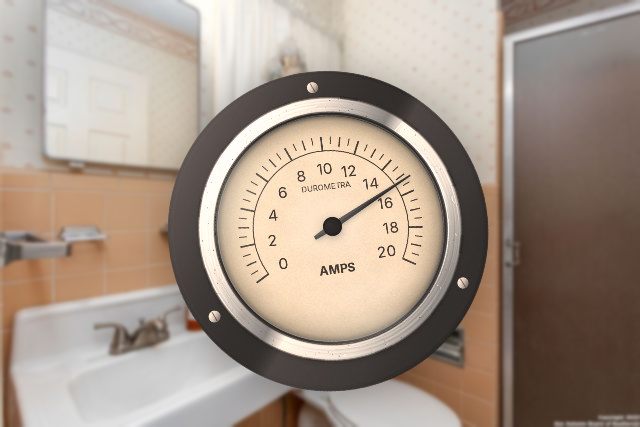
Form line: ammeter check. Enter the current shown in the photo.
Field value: 15.25 A
